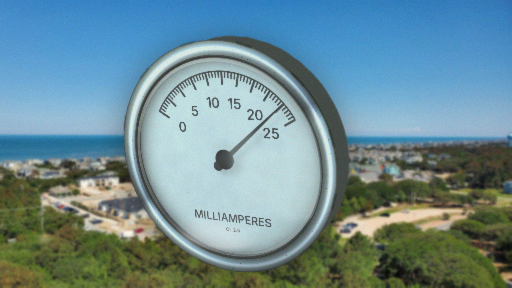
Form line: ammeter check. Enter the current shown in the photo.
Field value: 22.5 mA
